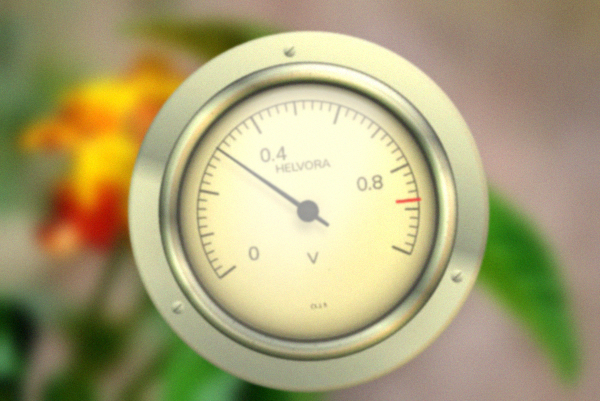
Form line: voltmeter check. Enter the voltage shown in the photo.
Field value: 0.3 V
